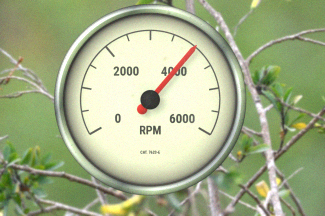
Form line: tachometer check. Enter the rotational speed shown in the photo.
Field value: 4000 rpm
